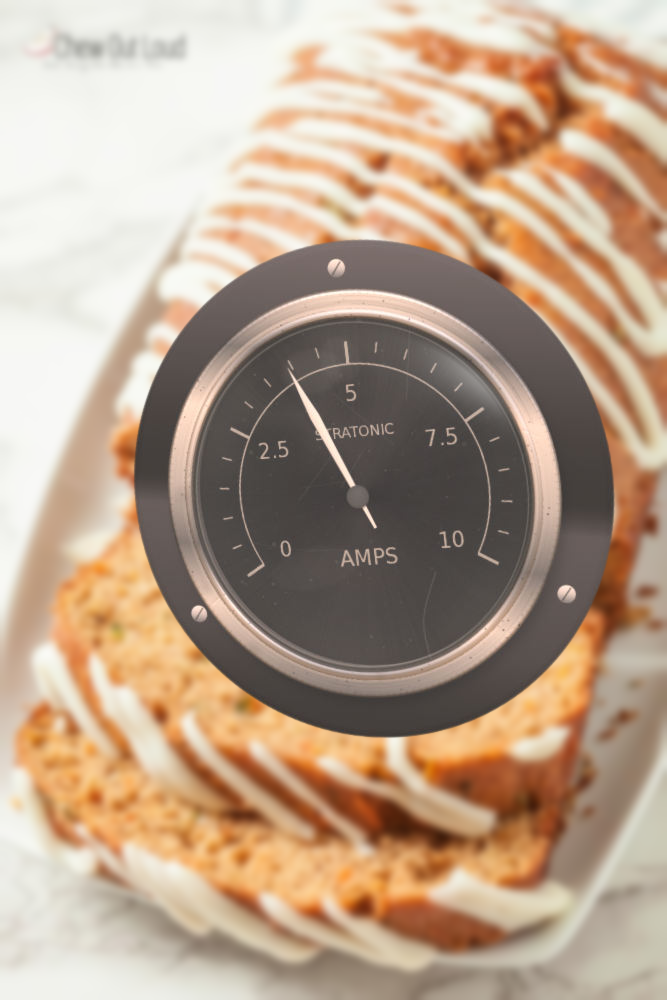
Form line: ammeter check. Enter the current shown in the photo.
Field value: 4 A
